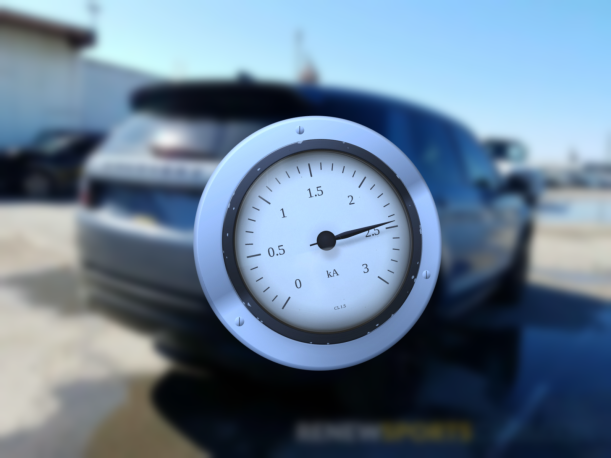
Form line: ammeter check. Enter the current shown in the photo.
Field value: 2.45 kA
